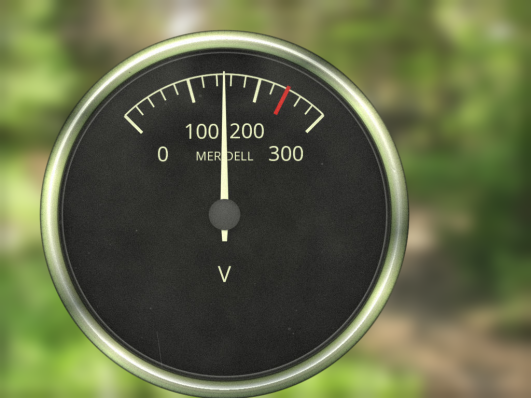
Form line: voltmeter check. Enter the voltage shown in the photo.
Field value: 150 V
